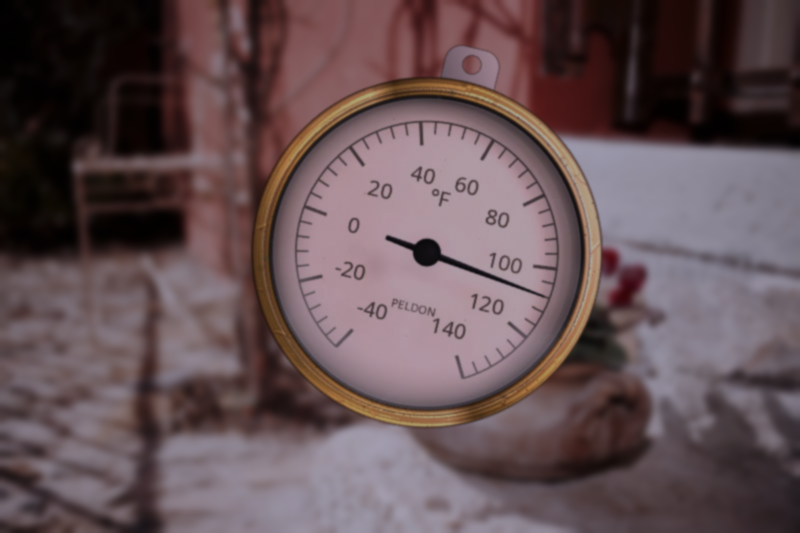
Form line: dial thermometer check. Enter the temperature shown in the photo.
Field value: 108 °F
